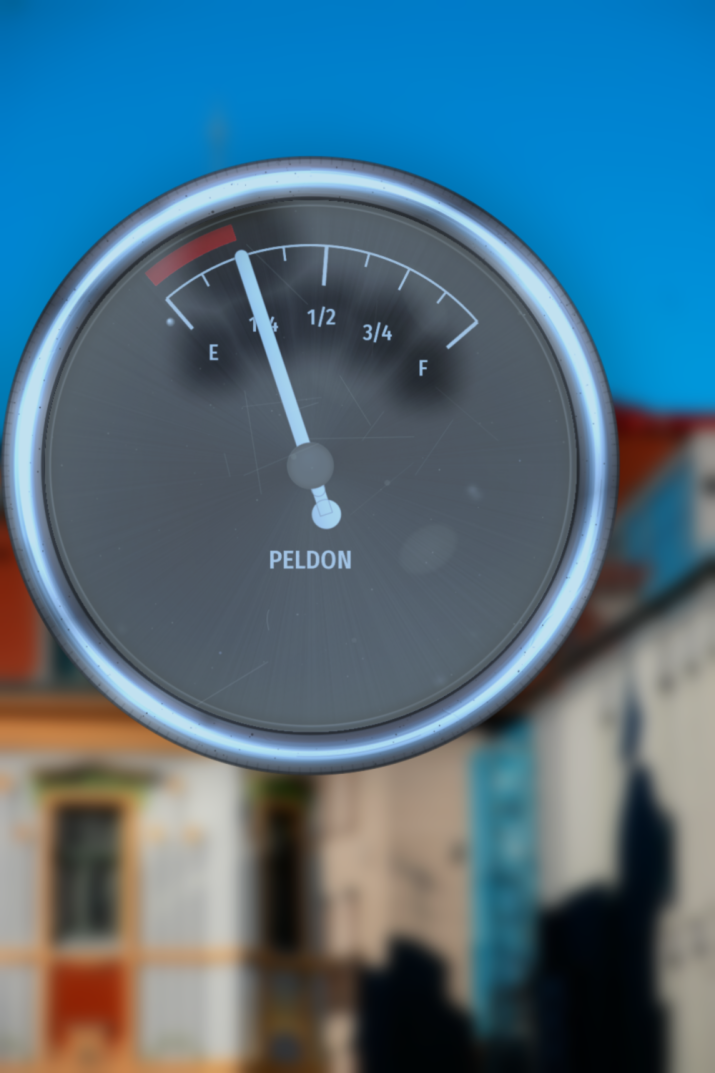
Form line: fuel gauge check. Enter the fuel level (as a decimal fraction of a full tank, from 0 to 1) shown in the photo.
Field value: 0.25
